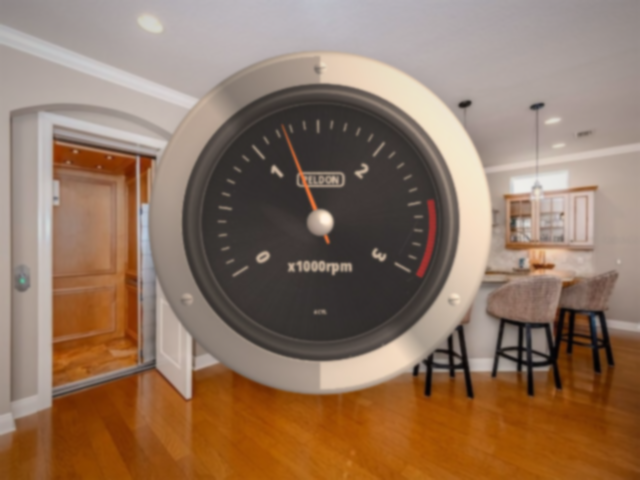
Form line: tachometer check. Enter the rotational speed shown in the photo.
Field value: 1250 rpm
